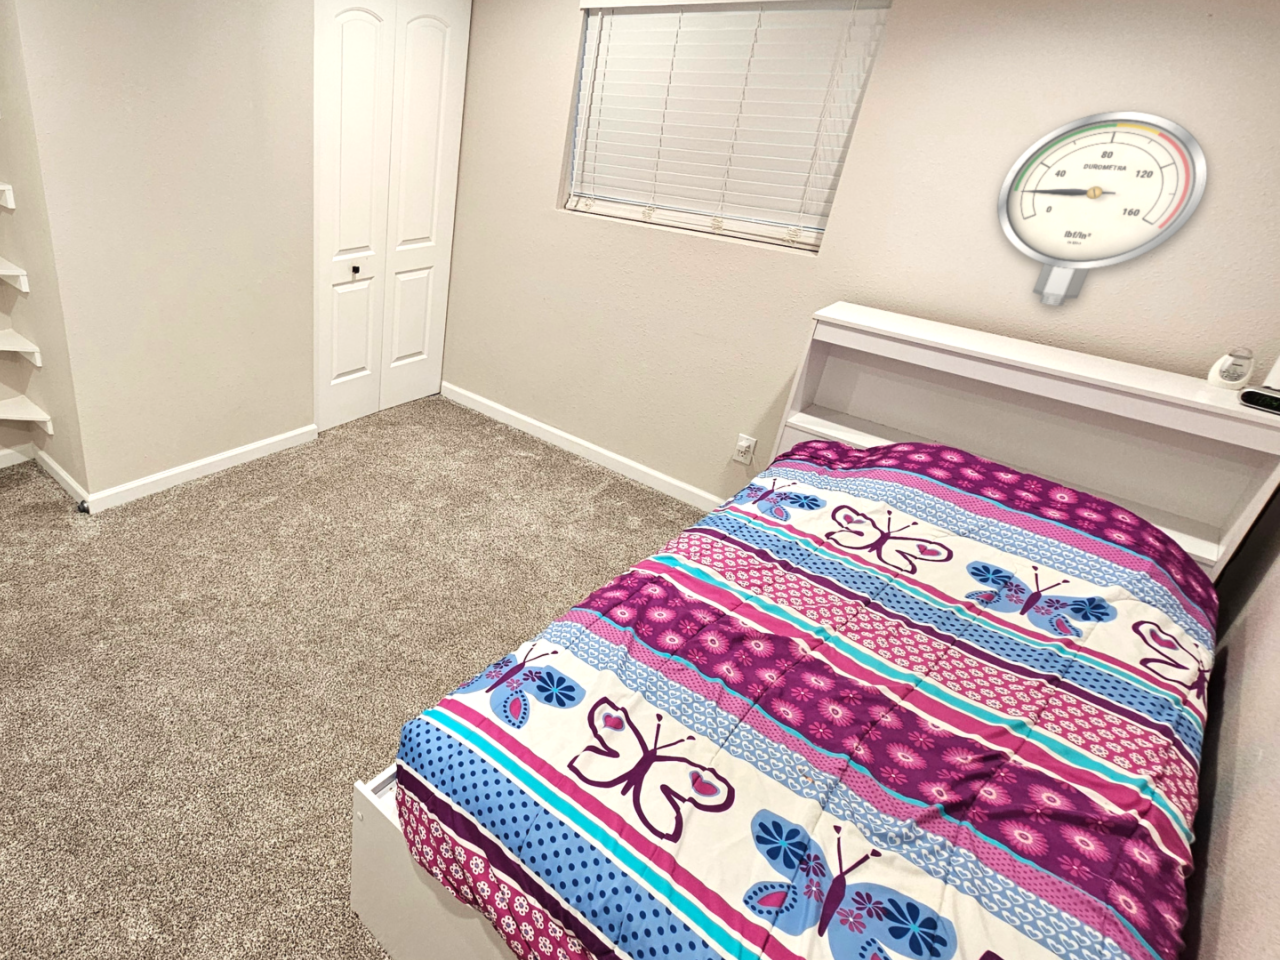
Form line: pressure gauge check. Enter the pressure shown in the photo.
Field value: 20 psi
